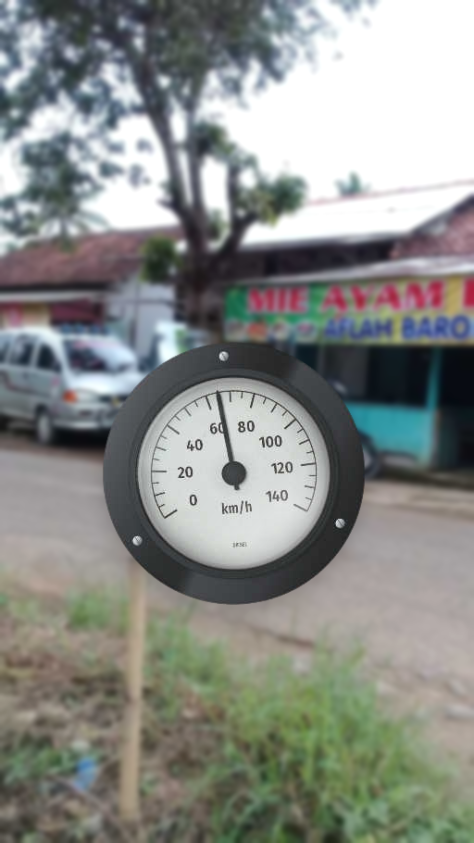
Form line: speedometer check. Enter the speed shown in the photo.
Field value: 65 km/h
